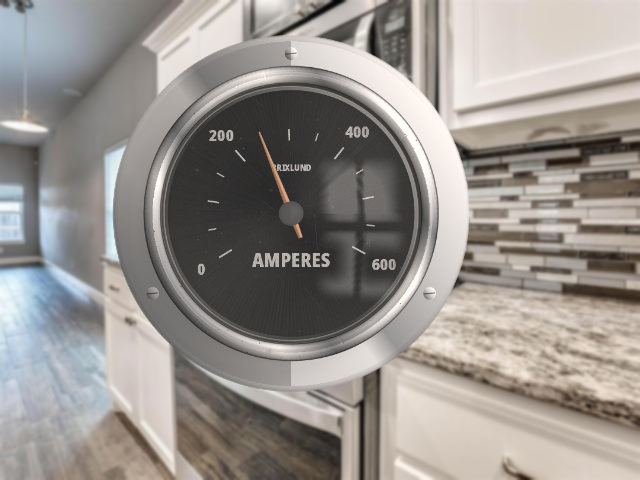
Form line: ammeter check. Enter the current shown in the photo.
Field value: 250 A
